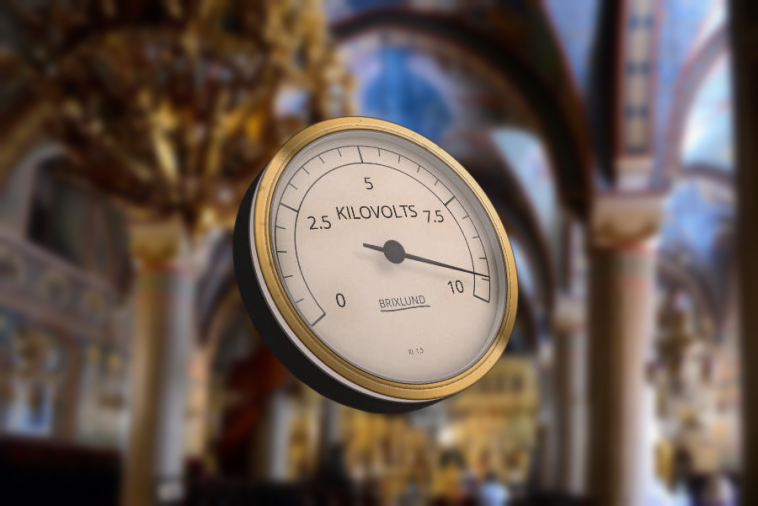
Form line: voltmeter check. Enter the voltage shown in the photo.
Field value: 9.5 kV
